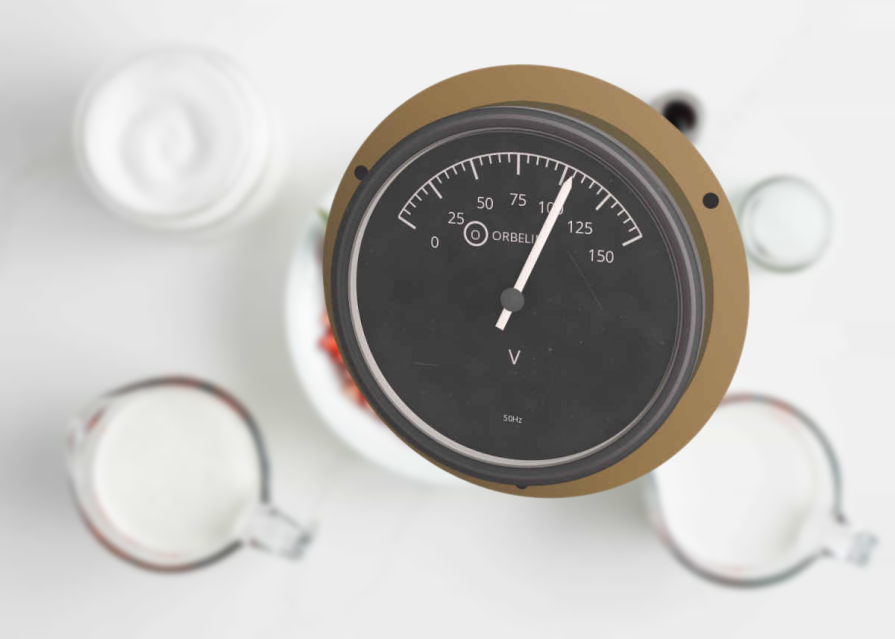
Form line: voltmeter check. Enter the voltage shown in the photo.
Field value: 105 V
